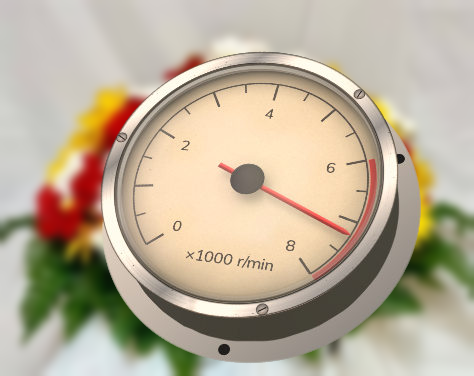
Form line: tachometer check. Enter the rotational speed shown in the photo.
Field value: 7250 rpm
